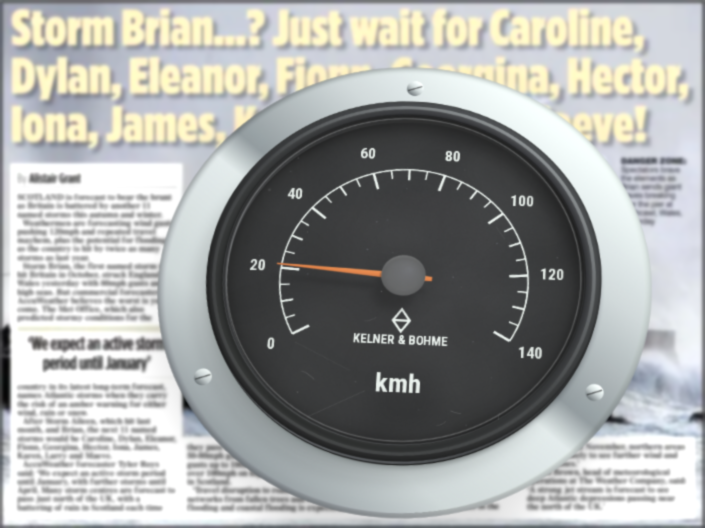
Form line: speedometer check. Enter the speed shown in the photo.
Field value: 20 km/h
